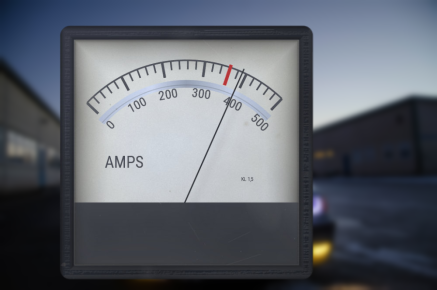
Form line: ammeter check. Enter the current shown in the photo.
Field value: 390 A
